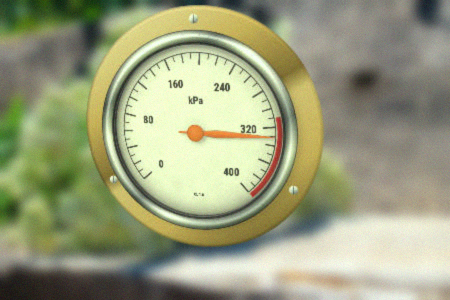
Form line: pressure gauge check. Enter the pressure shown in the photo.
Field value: 330 kPa
